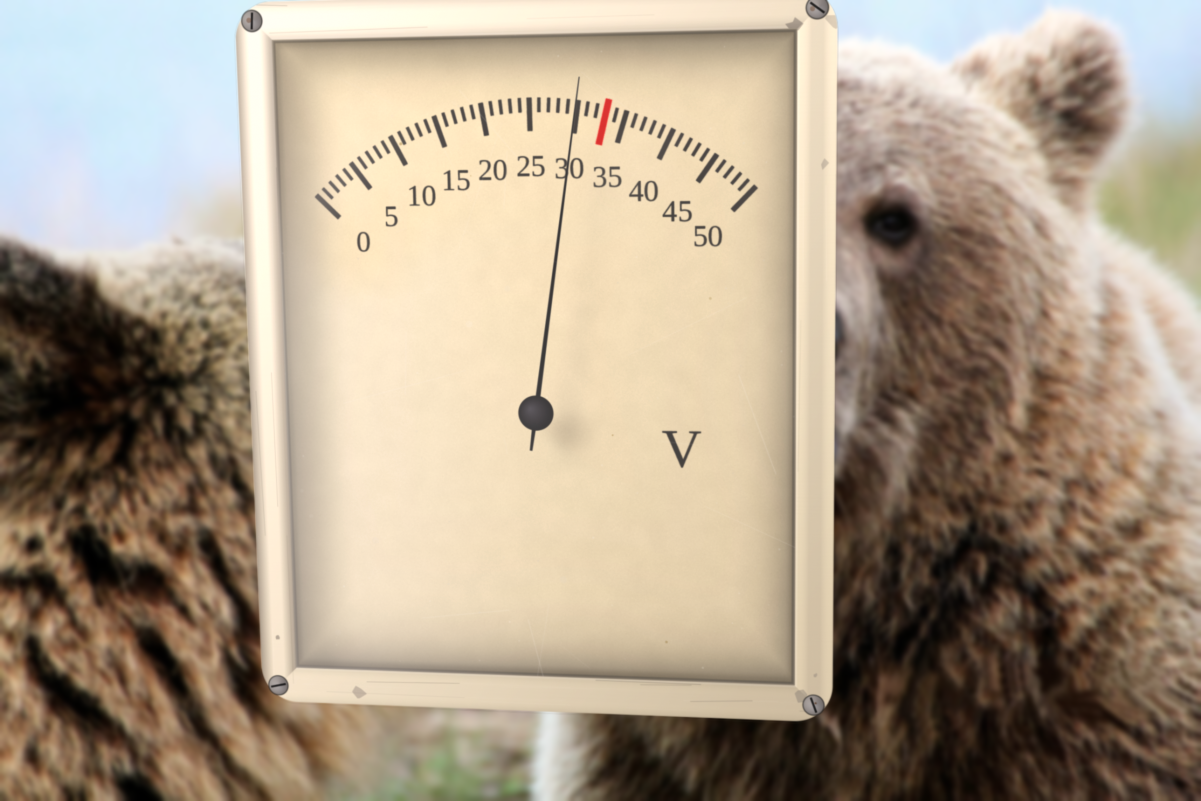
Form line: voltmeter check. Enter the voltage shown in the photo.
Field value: 30 V
